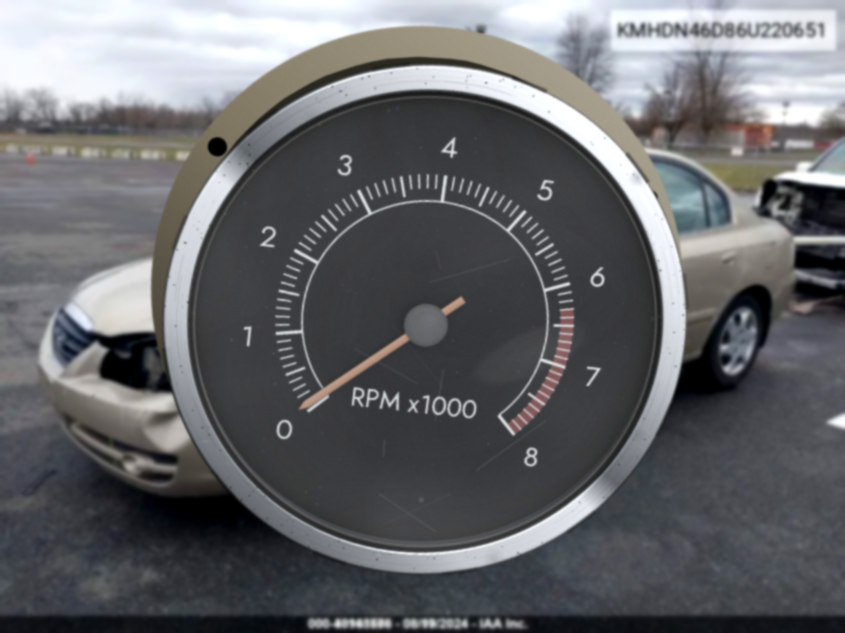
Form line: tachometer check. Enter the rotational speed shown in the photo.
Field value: 100 rpm
